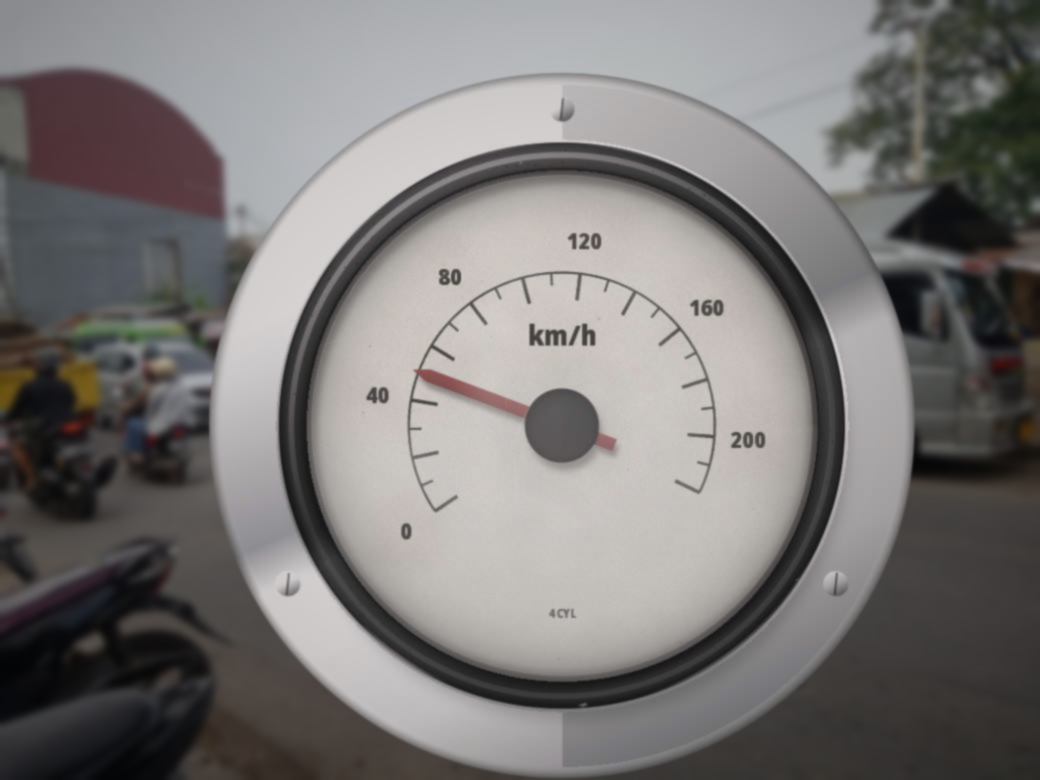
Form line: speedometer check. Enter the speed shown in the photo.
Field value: 50 km/h
